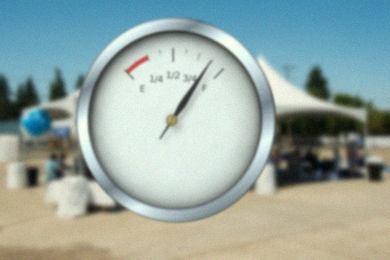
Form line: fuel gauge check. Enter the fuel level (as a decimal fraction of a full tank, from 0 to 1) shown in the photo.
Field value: 0.875
